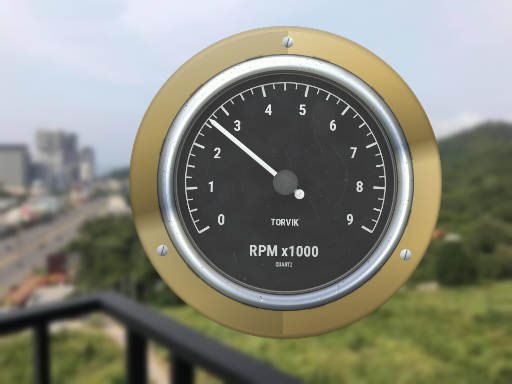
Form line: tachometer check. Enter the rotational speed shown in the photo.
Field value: 2625 rpm
